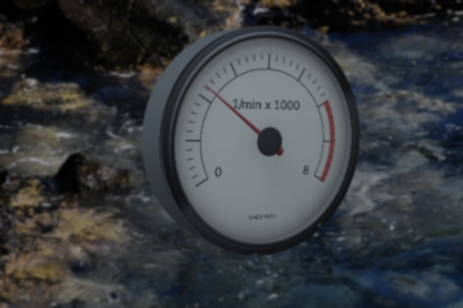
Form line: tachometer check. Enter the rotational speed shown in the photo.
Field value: 2200 rpm
